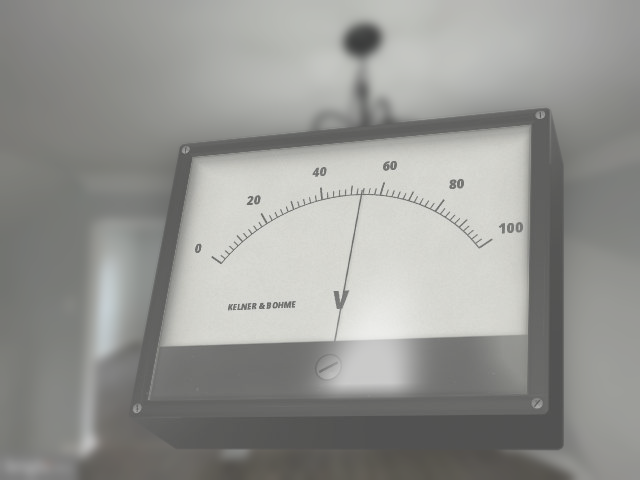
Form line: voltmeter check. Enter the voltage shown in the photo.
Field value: 54 V
